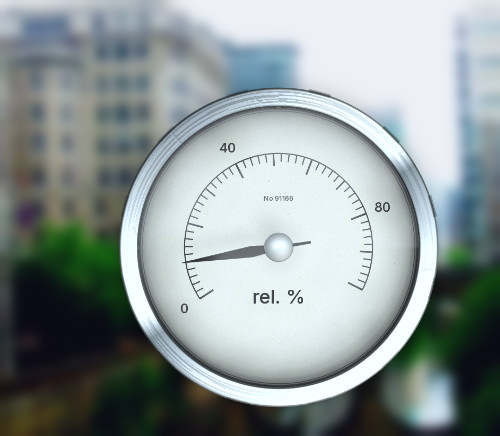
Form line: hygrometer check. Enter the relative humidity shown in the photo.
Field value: 10 %
